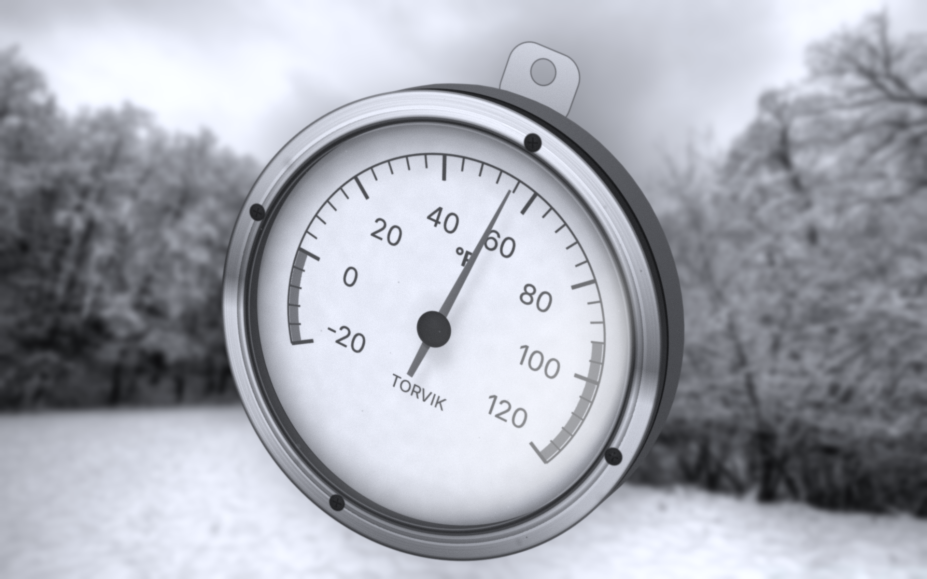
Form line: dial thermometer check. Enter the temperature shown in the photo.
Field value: 56 °F
